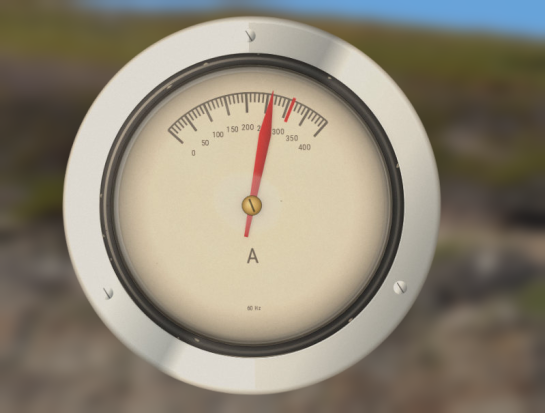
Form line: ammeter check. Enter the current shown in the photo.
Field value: 260 A
